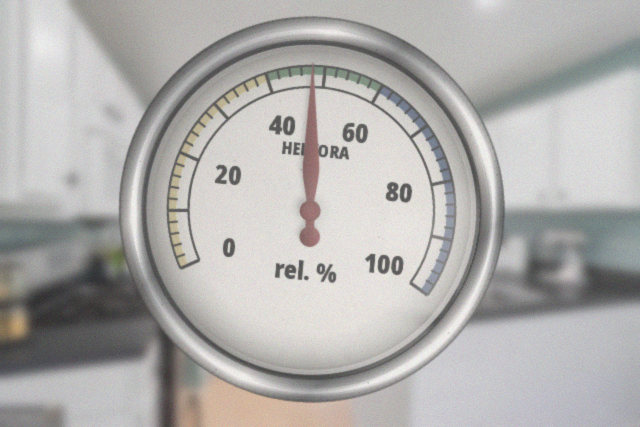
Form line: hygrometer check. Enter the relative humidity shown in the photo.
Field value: 48 %
